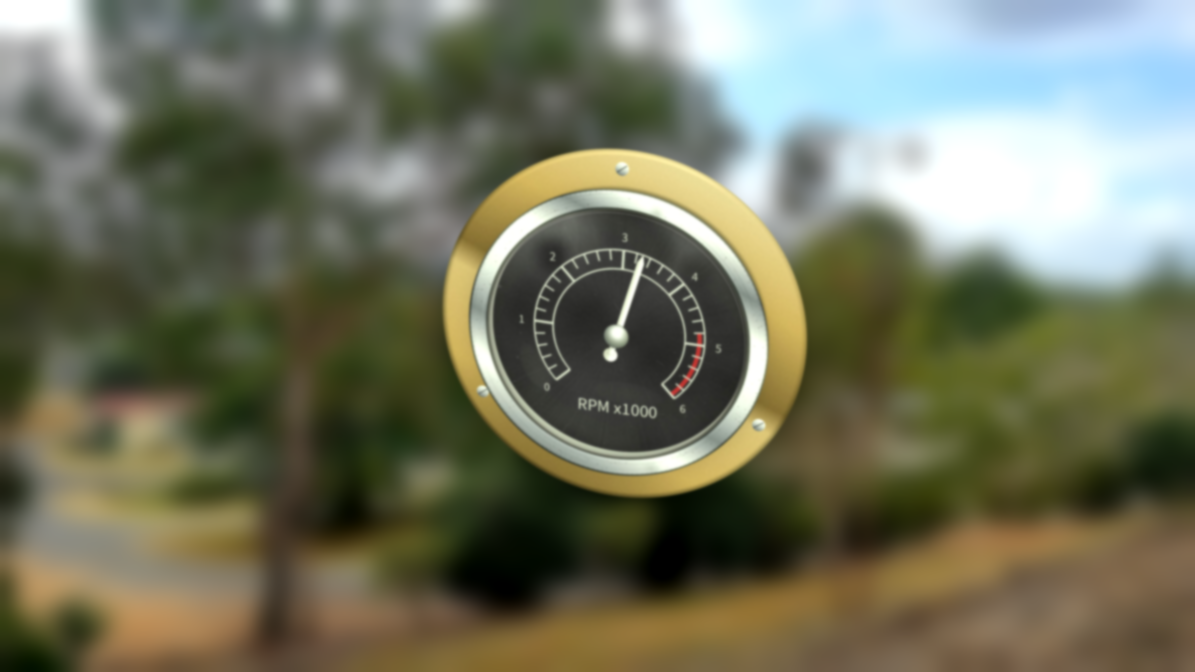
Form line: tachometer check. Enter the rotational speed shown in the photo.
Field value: 3300 rpm
